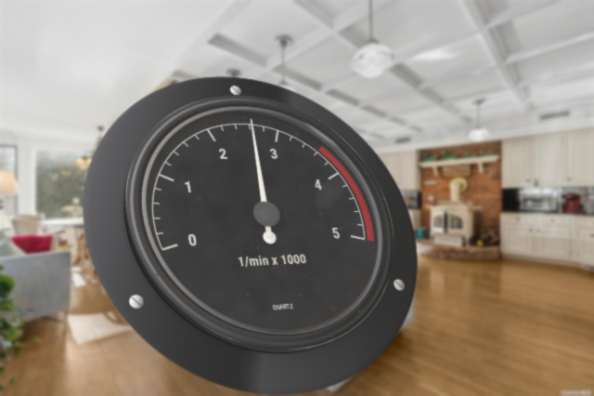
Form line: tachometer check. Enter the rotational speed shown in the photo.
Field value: 2600 rpm
